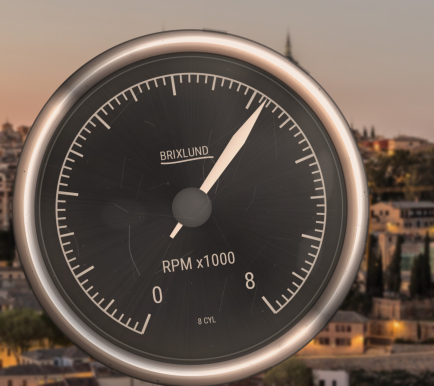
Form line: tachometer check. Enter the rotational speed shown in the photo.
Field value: 5150 rpm
